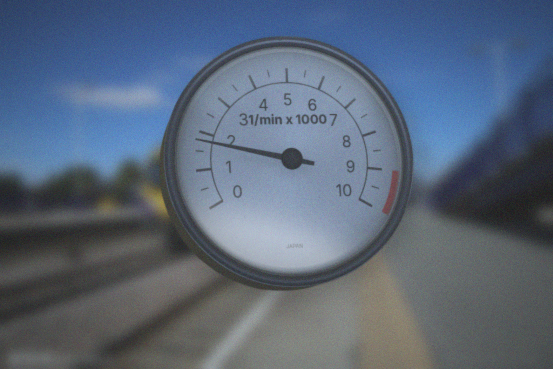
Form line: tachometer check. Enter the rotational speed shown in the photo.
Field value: 1750 rpm
